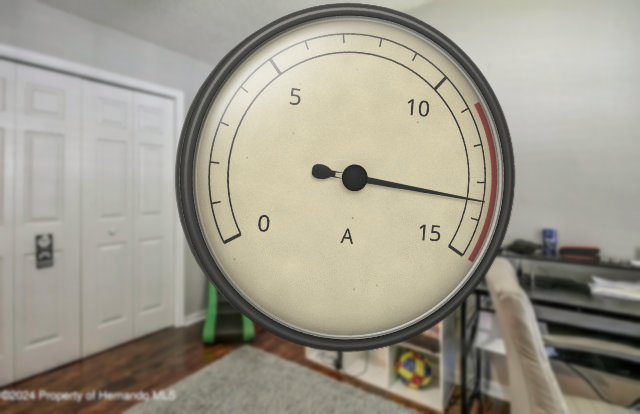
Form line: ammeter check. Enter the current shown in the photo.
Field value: 13.5 A
